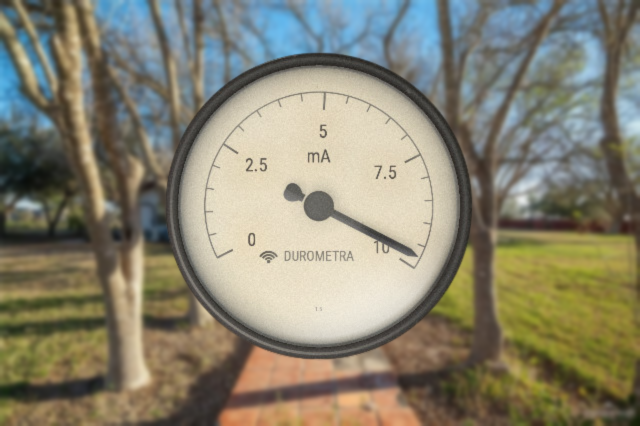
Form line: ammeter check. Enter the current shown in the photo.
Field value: 9.75 mA
